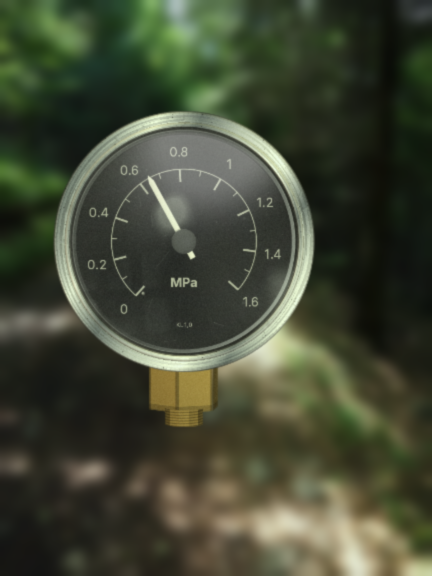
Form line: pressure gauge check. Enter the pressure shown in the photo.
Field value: 0.65 MPa
